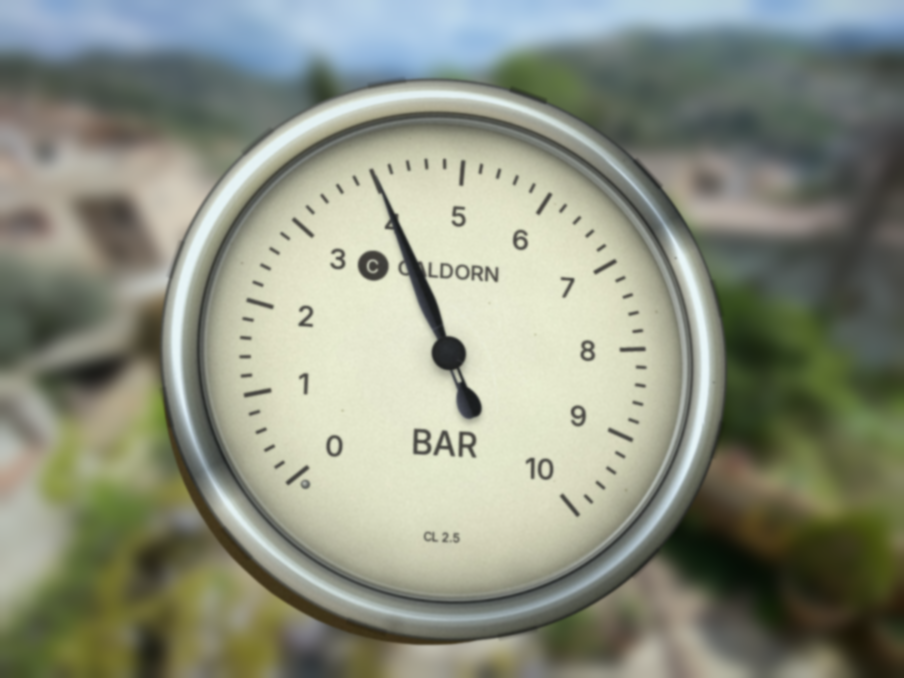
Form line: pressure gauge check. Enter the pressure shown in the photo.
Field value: 4 bar
